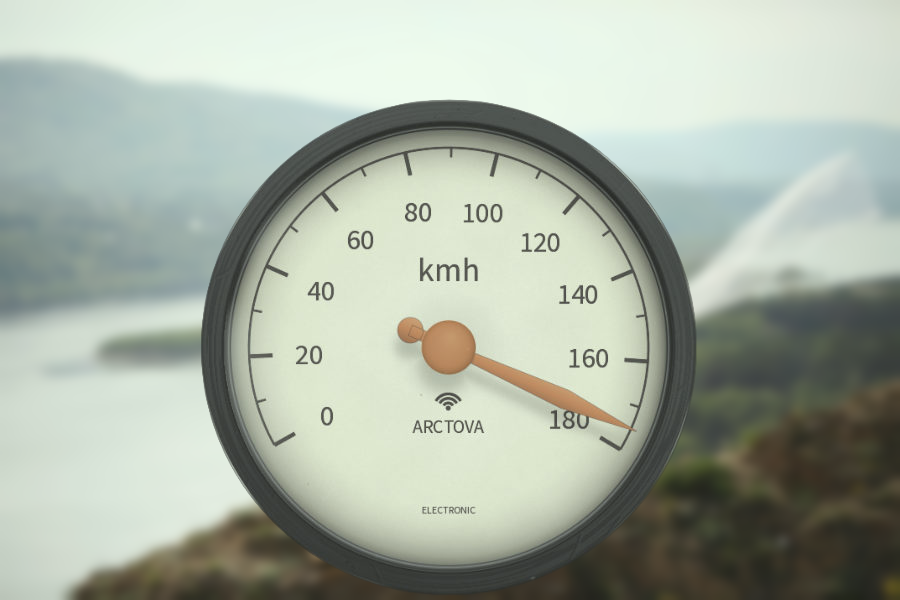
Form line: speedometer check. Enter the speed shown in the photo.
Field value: 175 km/h
